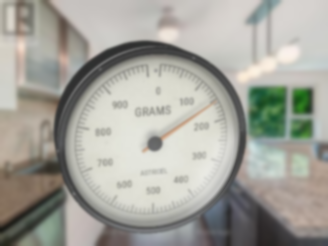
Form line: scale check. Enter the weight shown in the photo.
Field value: 150 g
